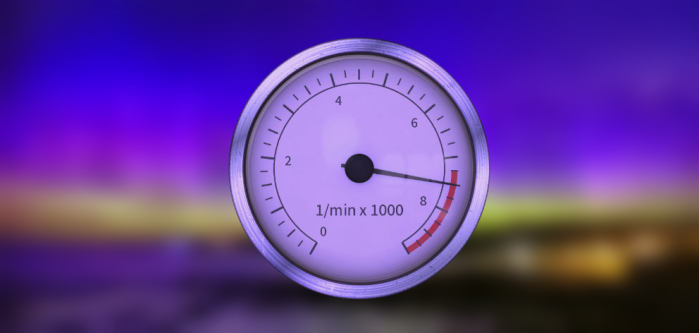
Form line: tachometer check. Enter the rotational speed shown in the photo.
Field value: 7500 rpm
